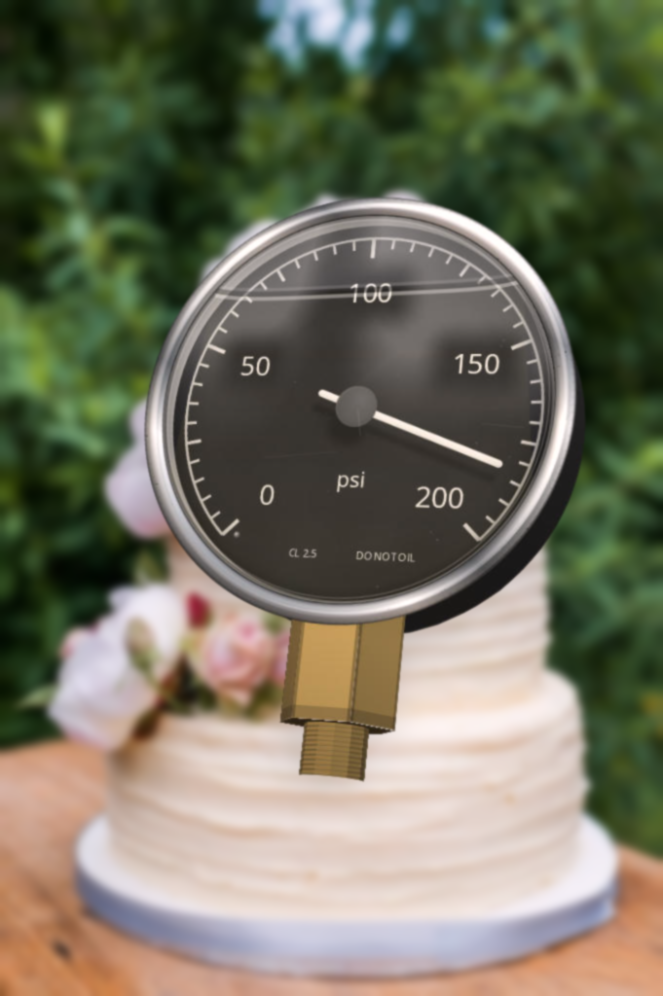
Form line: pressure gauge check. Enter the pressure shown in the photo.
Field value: 182.5 psi
